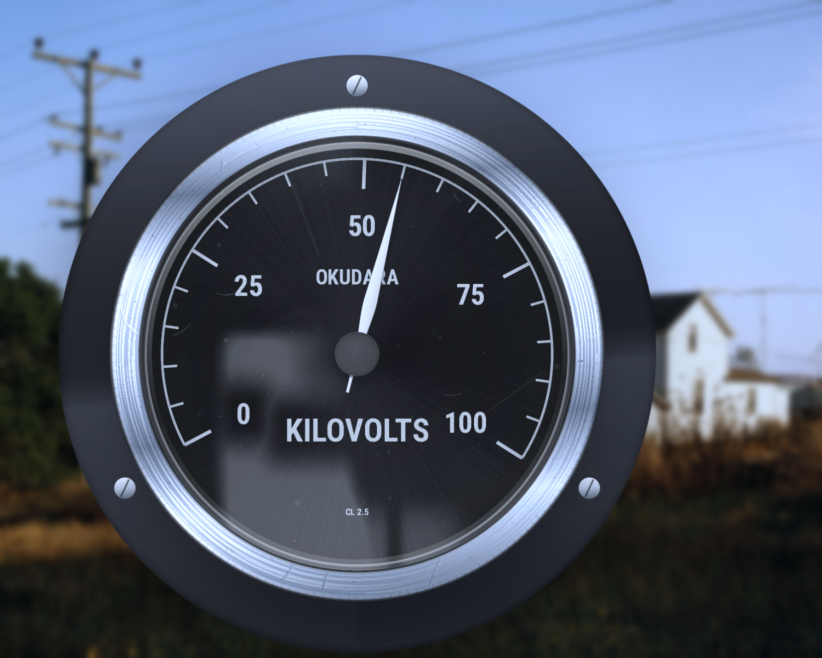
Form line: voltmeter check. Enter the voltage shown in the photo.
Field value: 55 kV
